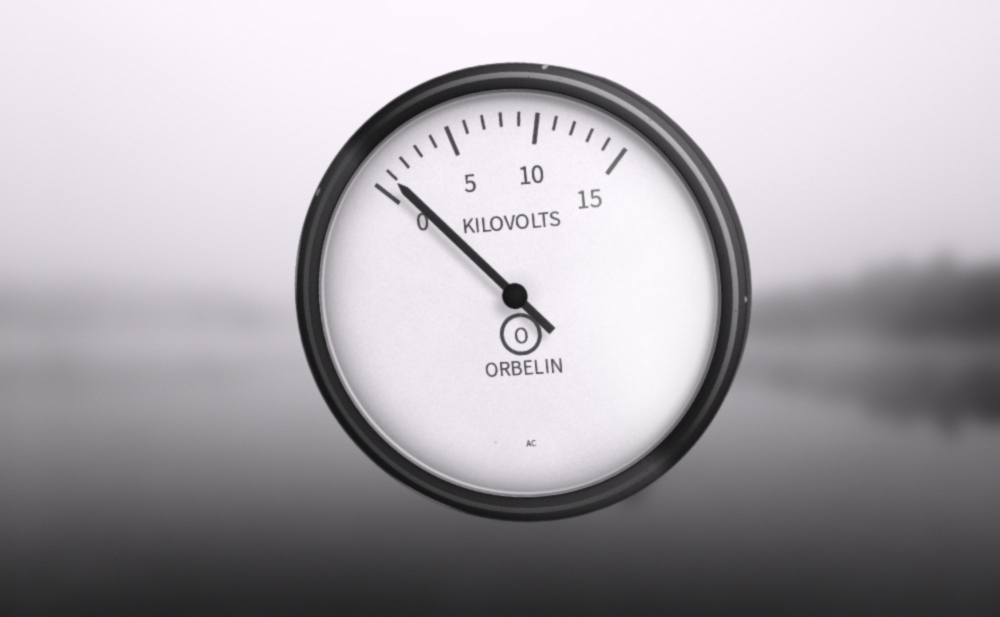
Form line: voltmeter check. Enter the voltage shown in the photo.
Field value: 1 kV
